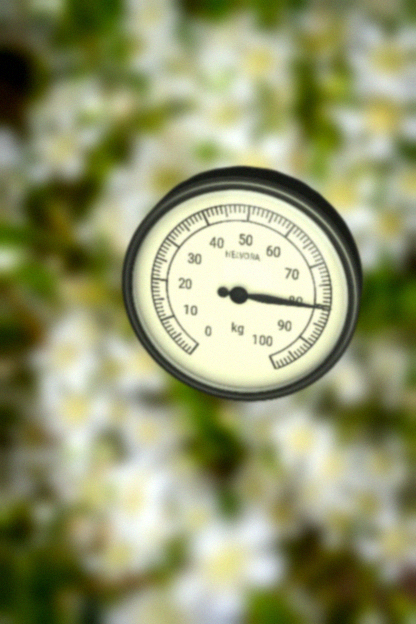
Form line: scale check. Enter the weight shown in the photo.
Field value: 80 kg
